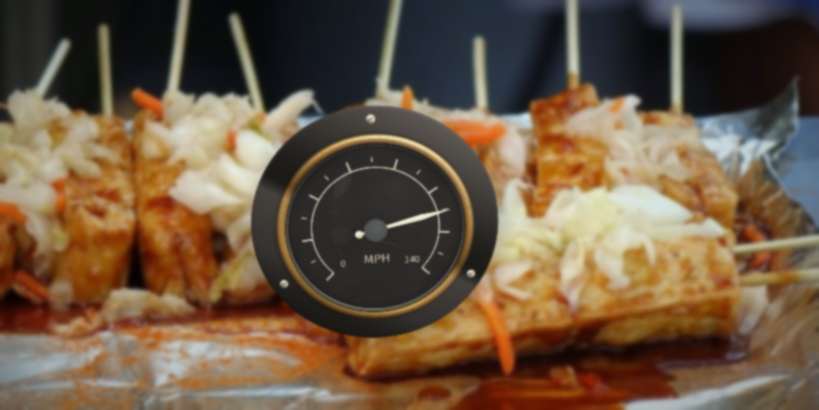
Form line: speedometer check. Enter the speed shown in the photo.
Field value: 110 mph
